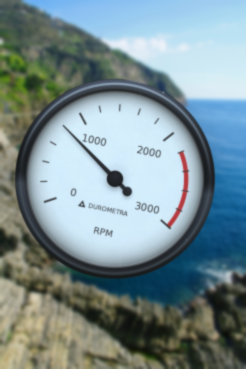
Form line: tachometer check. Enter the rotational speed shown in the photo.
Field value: 800 rpm
